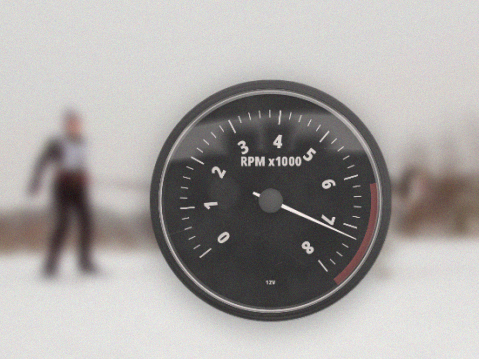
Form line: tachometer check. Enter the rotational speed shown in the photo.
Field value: 7200 rpm
